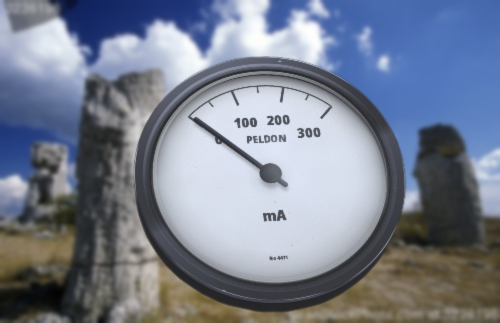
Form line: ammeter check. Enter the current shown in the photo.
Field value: 0 mA
